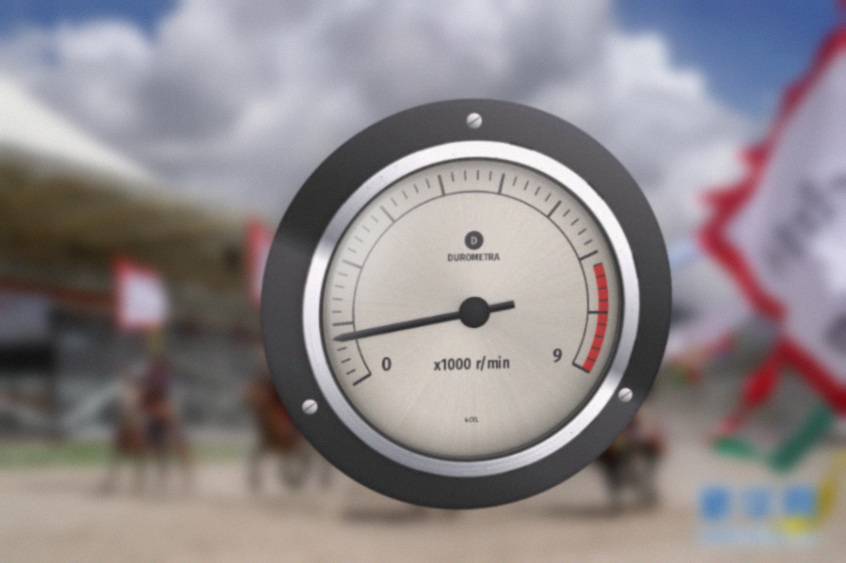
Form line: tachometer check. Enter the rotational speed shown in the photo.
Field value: 800 rpm
